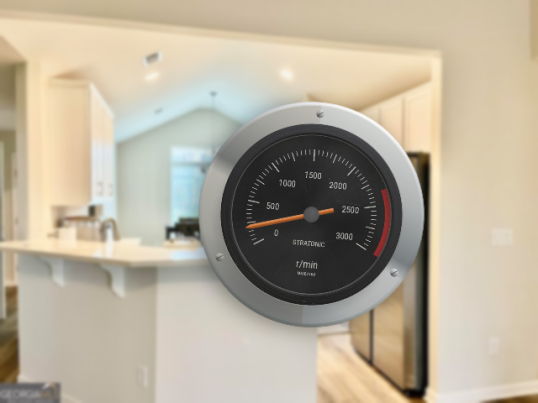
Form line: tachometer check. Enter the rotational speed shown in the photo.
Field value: 200 rpm
